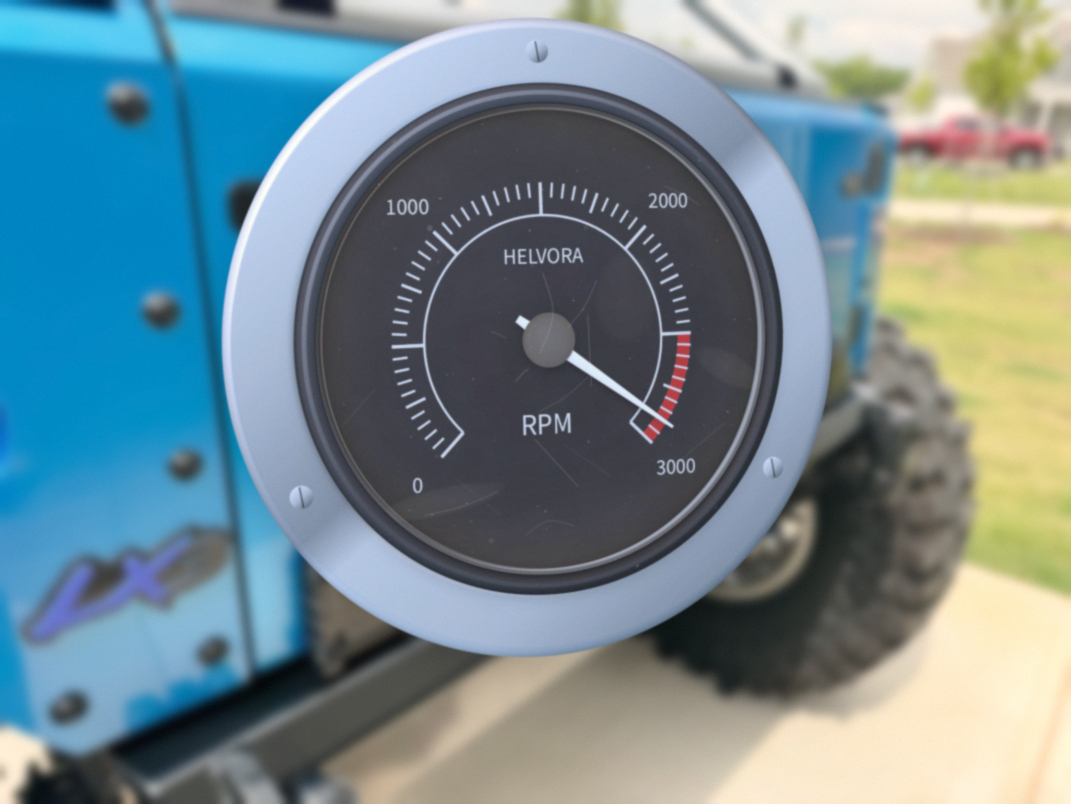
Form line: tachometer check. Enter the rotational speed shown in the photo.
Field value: 2900 rpm
